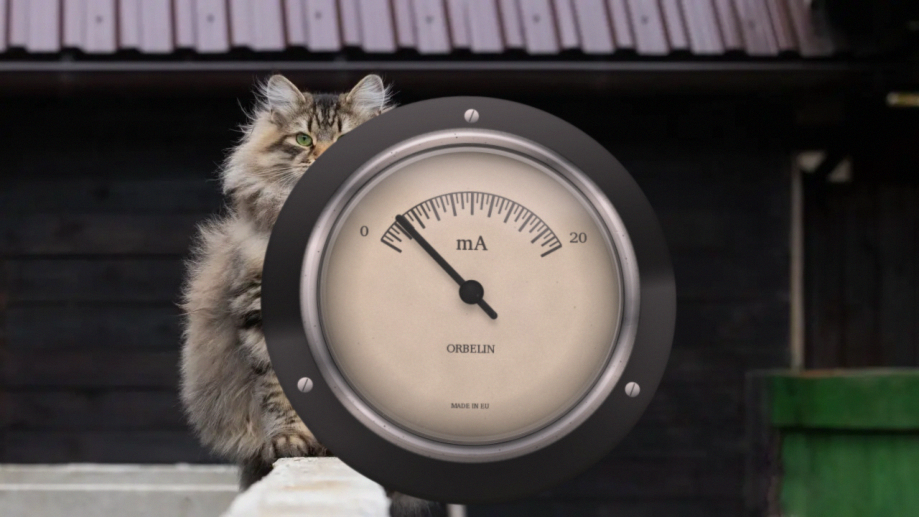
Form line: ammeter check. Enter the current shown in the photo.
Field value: 2.5 mA
